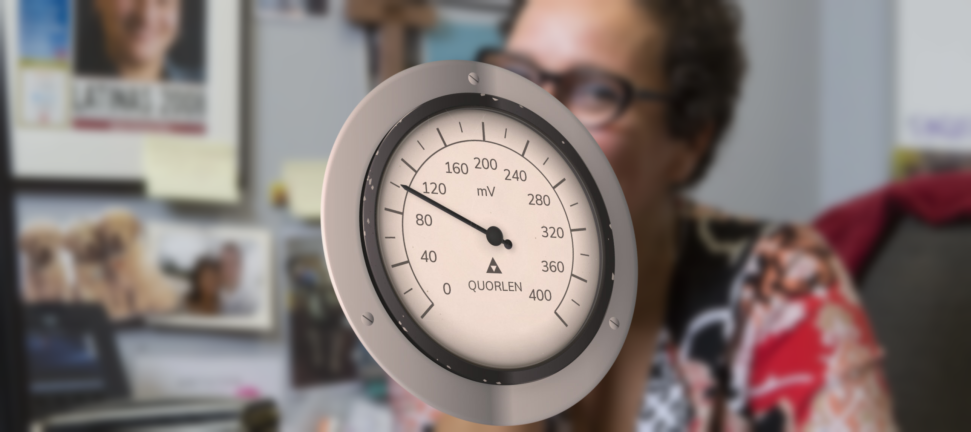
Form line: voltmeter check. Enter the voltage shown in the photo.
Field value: 100 mV
